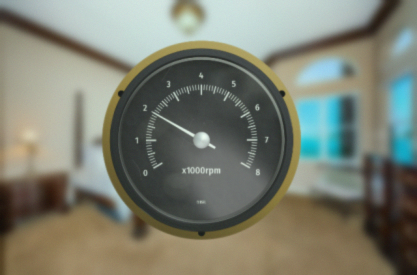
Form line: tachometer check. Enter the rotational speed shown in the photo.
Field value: 2000 rpm
